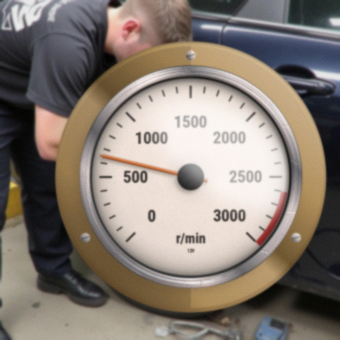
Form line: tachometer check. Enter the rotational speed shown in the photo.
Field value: 650 rpm
